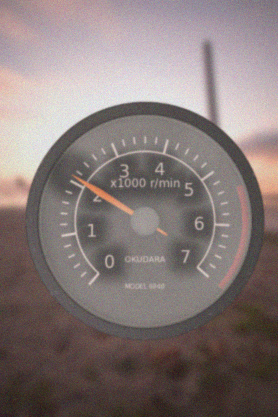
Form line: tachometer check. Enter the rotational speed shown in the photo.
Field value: 2100 rpm
